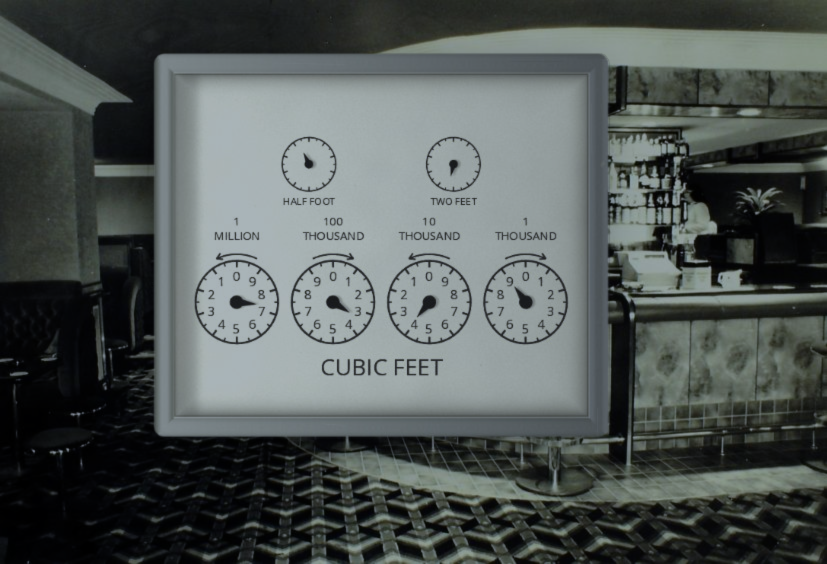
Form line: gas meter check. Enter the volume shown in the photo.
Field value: 733900 ft³
